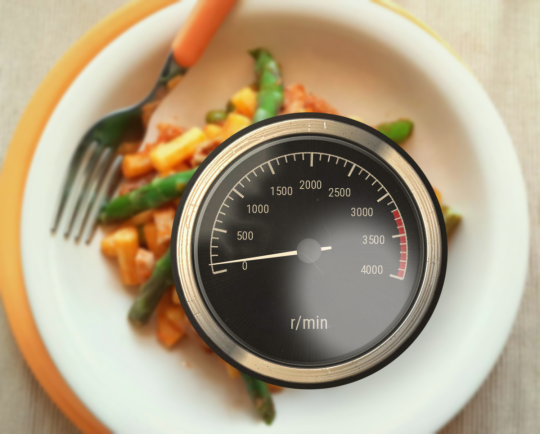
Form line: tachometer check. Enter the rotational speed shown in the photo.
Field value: 100 rpm
